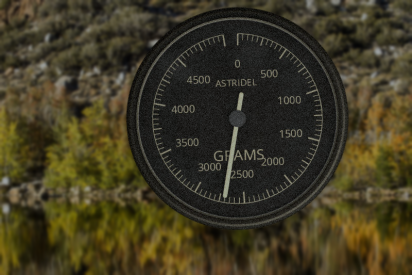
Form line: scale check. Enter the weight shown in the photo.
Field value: 2700 g
